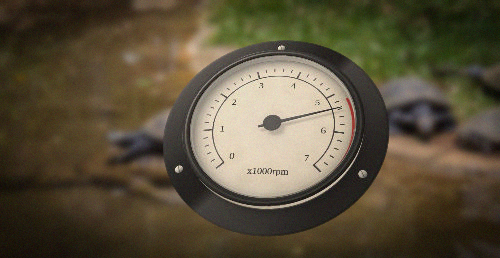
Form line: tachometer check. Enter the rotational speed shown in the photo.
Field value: 5400 rpm
